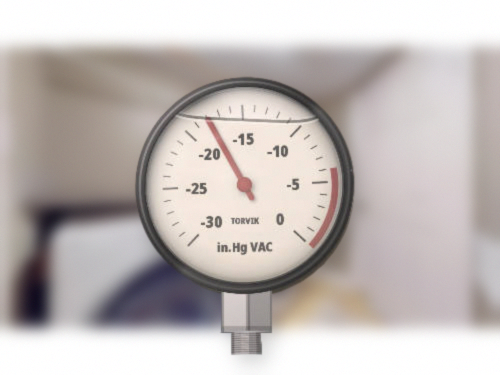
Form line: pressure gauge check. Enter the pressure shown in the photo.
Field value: -18 inHg
